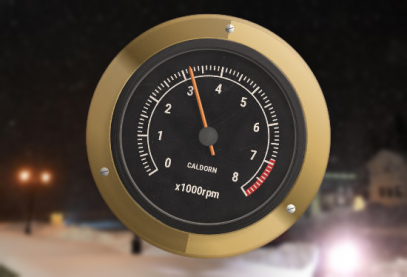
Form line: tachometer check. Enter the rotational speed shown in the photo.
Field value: 3200 rpm
